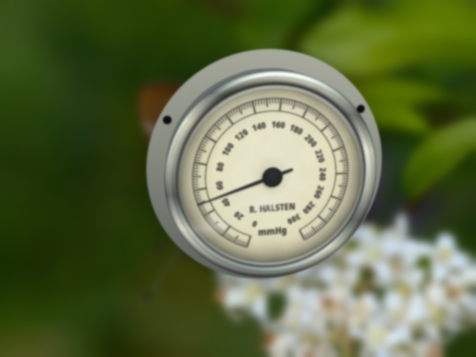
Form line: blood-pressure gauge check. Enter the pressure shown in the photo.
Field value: 50 mmHg
